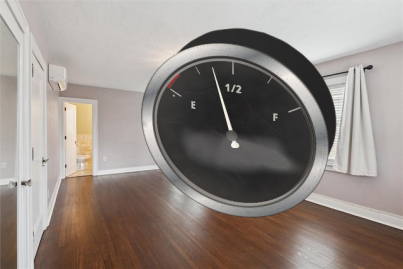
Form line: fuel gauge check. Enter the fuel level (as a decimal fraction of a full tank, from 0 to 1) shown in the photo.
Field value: 0.375
